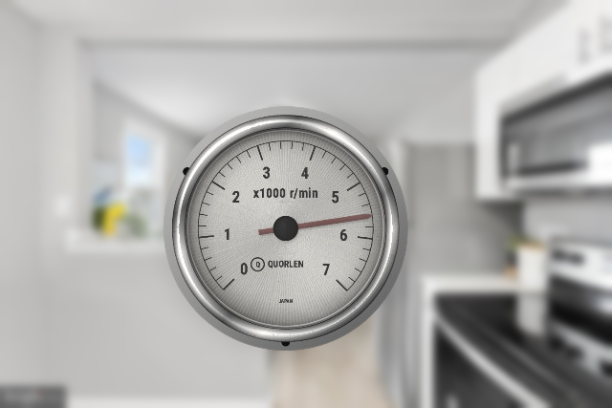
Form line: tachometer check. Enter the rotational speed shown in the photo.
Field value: 5600 rpm
